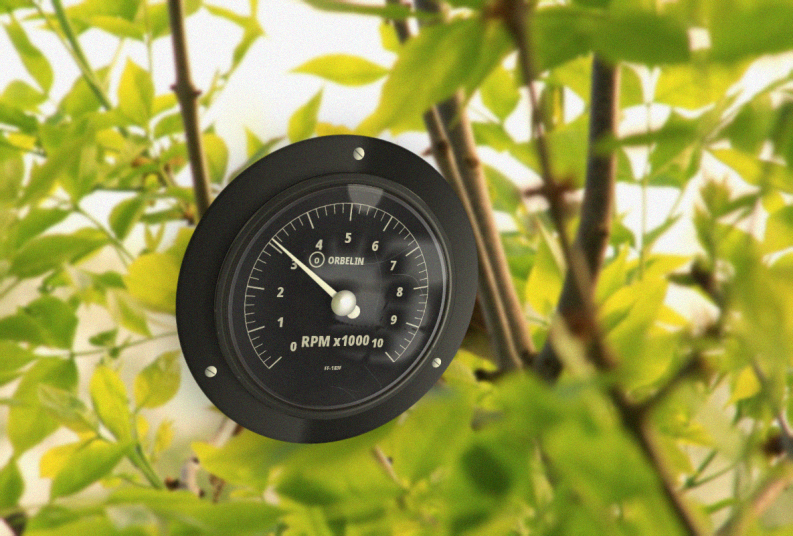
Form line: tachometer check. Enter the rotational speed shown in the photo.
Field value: 3100 rpm
